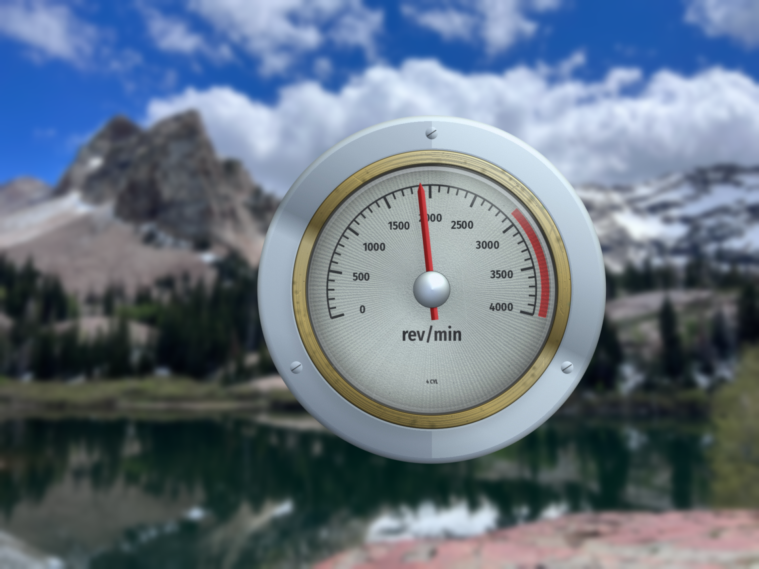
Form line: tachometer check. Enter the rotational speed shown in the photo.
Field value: 1900 rpm
